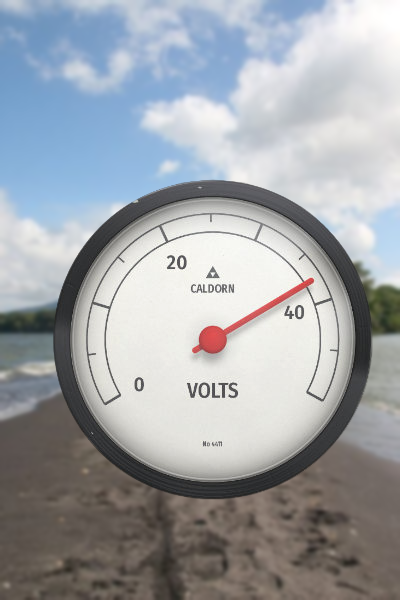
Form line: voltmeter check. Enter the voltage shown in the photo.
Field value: 37.5 V
